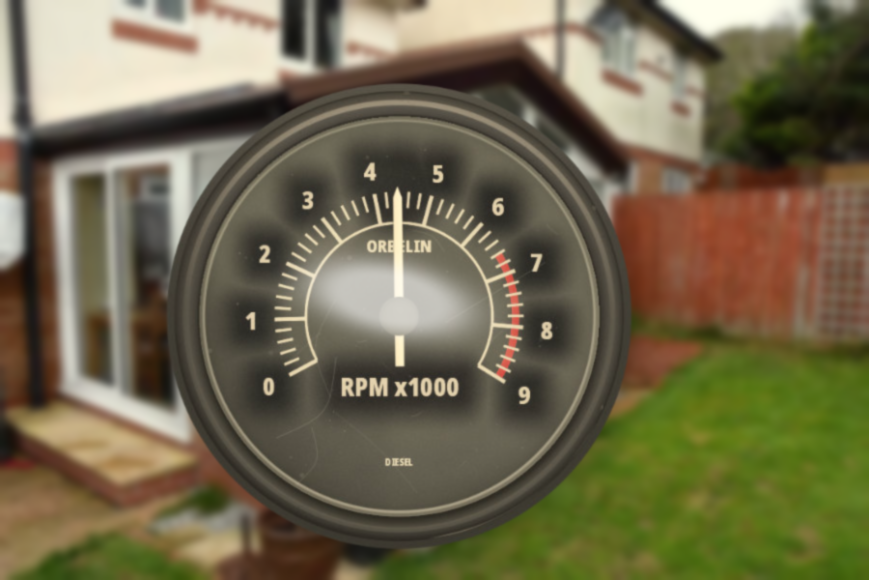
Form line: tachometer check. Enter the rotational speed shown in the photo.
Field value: 4400 rpm
